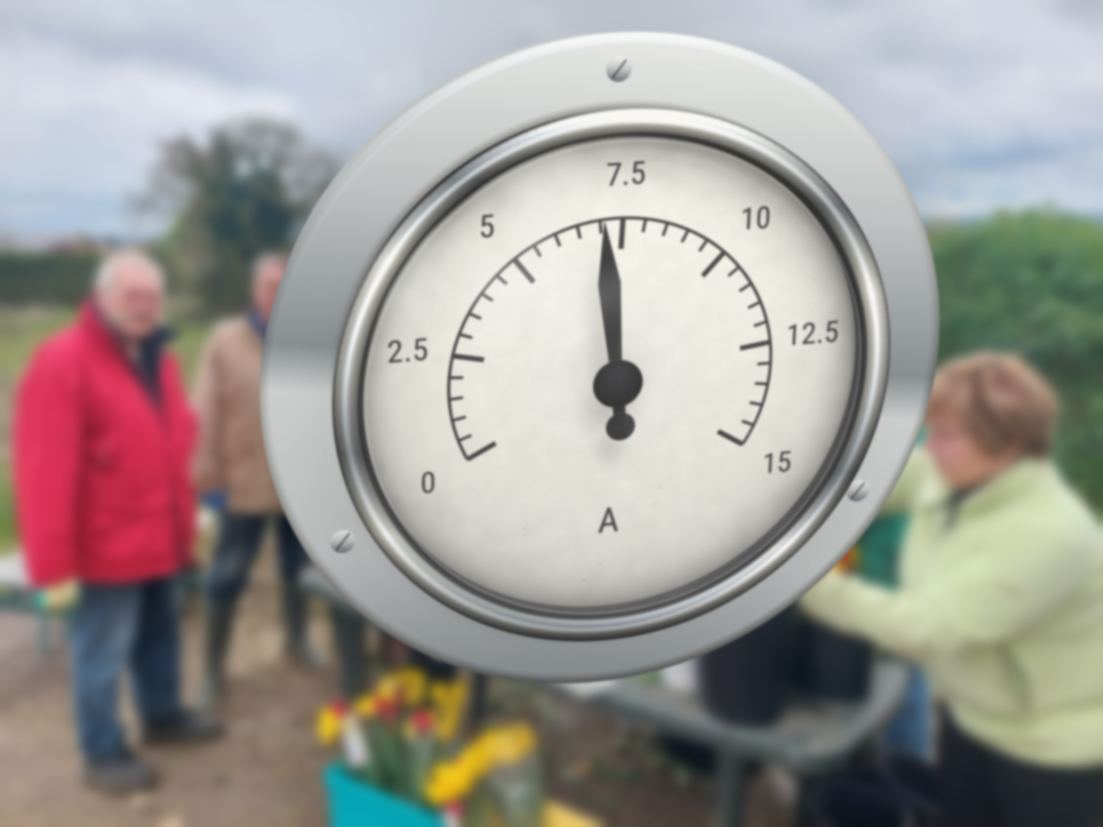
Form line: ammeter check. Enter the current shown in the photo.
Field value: 7 A
